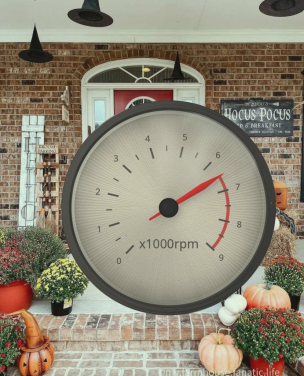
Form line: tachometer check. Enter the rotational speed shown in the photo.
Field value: 6500 rpm
